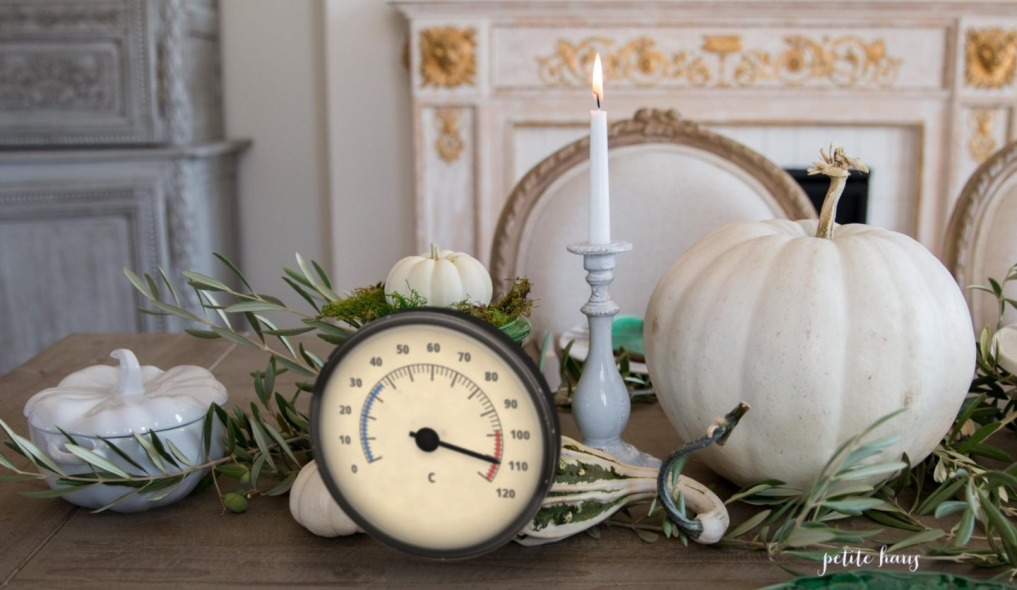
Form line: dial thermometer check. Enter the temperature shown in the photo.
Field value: 110 °C
